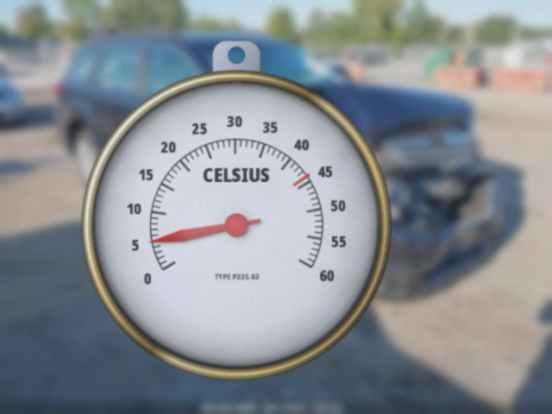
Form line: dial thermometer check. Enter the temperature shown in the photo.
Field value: 5 °C
